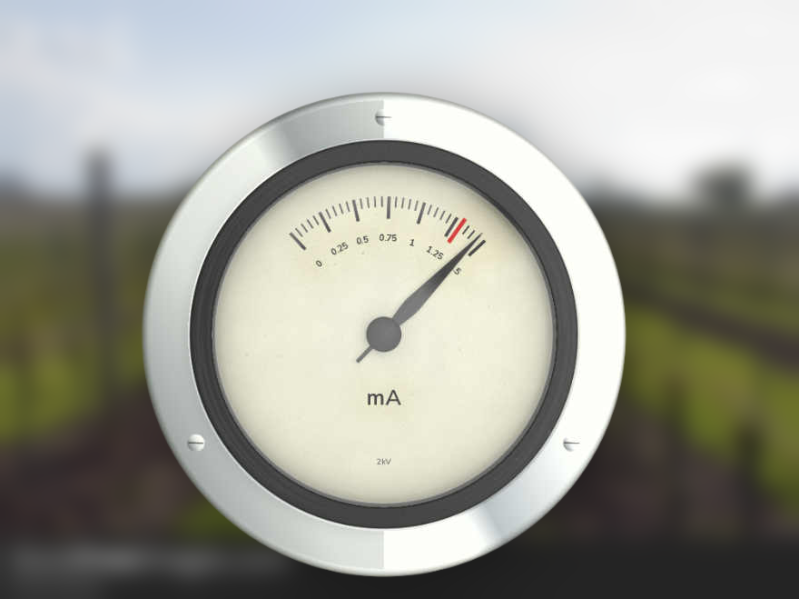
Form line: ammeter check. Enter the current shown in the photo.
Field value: 1.45 mA
